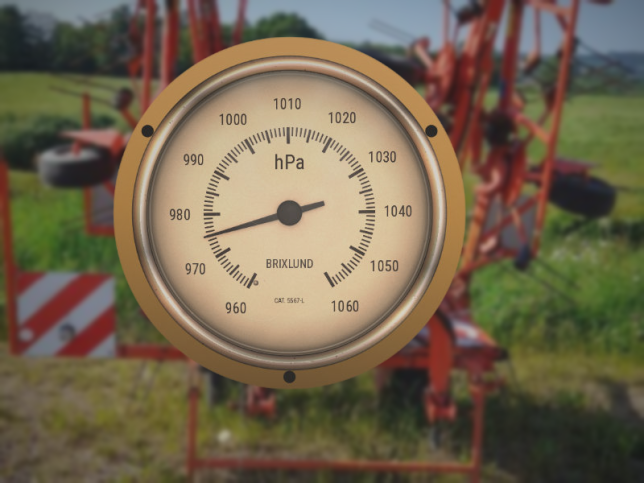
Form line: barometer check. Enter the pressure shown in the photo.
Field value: 975 hPa
